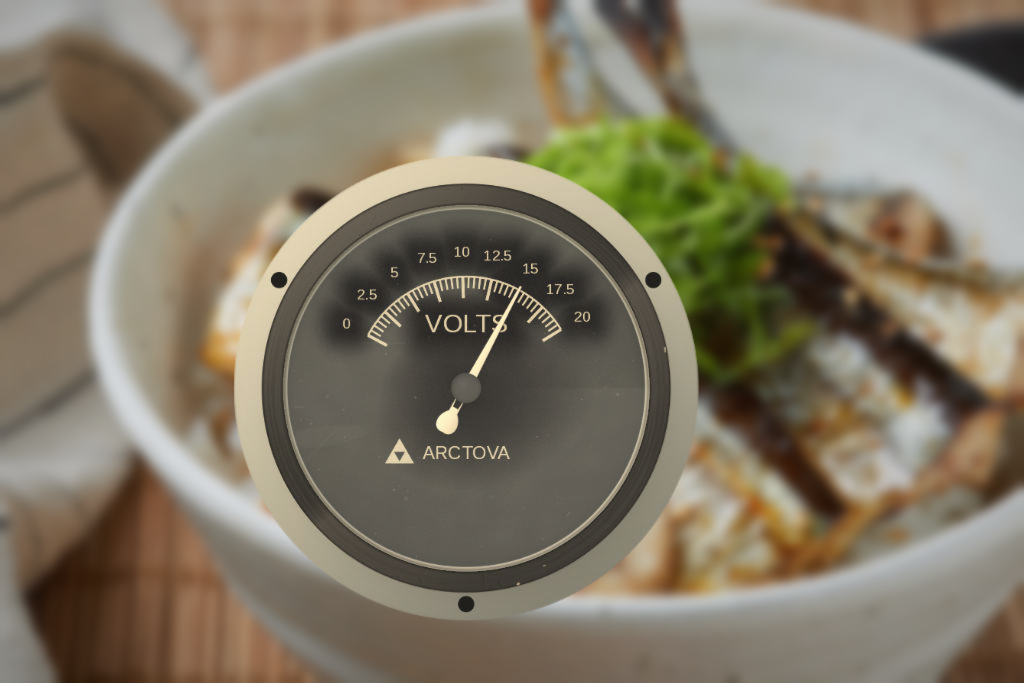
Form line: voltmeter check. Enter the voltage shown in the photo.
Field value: 15 V
